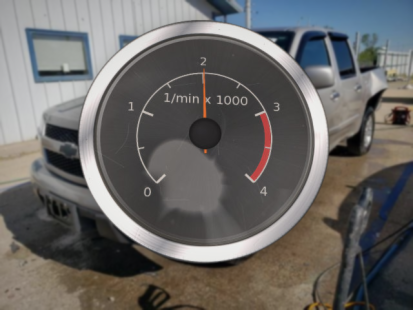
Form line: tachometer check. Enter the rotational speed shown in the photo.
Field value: 2000 rpm
